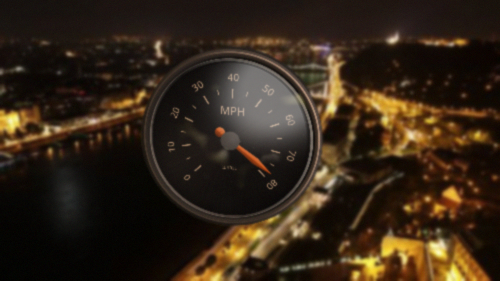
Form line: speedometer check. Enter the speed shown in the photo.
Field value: 77.5 mph
